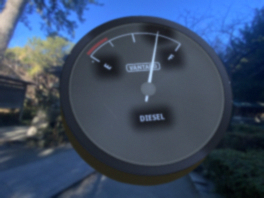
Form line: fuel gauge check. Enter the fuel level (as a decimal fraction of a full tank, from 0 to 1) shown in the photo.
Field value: 0.75
